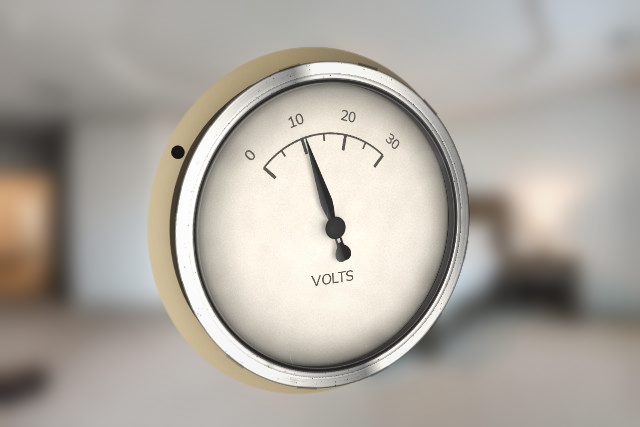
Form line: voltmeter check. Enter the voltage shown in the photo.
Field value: 10 V
